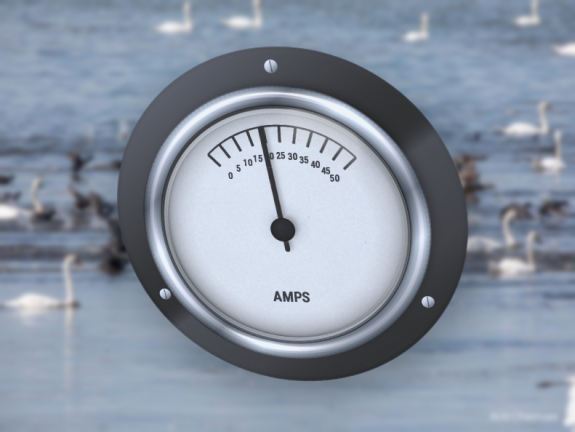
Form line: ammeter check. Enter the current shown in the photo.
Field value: 20 A
